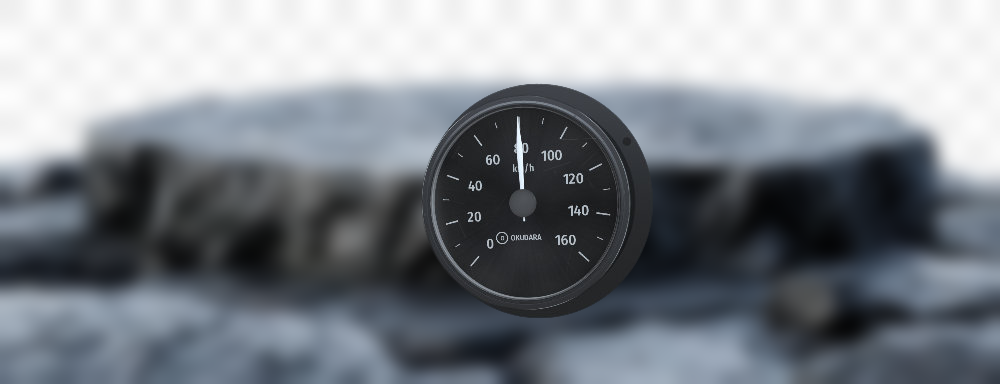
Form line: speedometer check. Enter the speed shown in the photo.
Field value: 80 km/h
